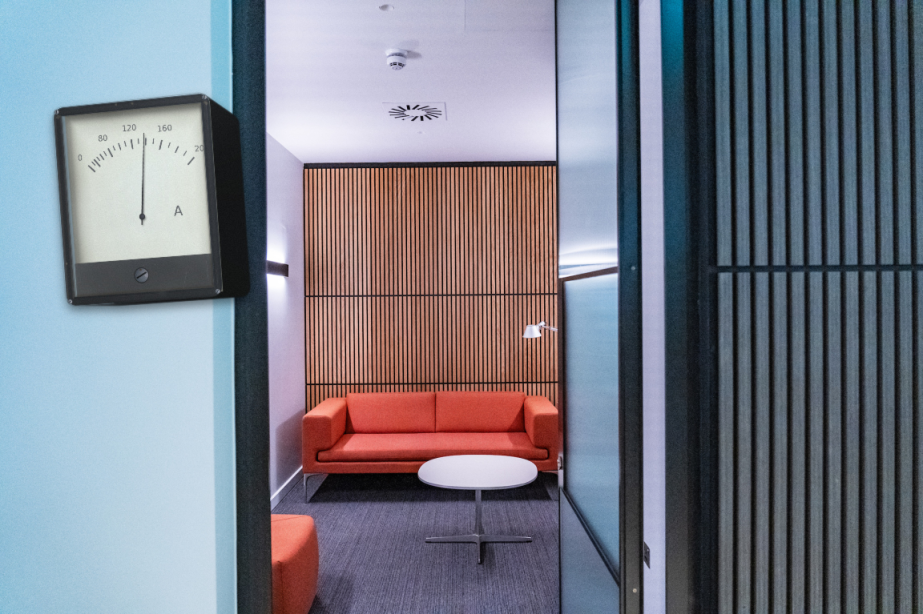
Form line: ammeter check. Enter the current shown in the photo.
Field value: 140 A
